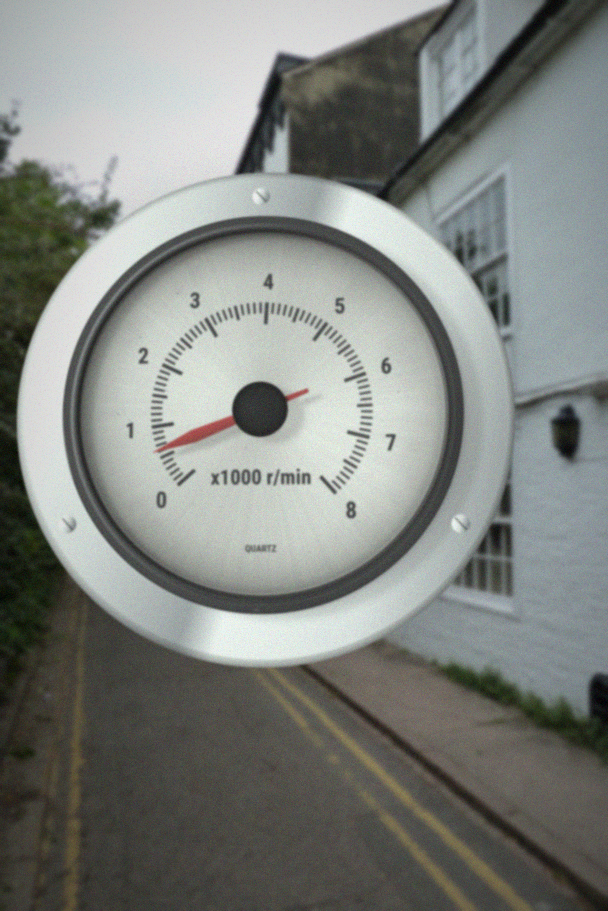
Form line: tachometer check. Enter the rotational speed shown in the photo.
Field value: 600 rpm
